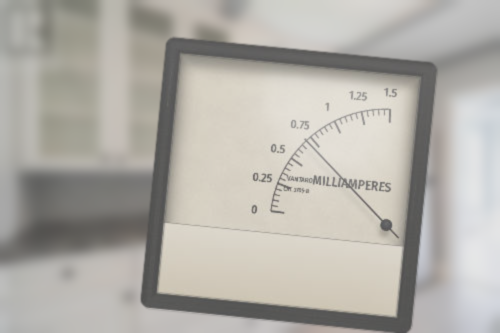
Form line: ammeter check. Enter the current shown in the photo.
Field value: 0.7 mA
